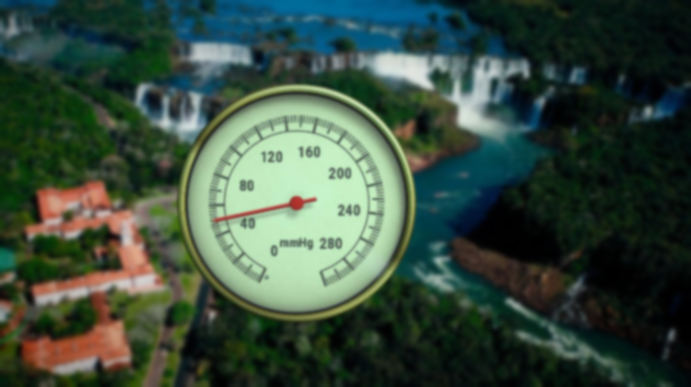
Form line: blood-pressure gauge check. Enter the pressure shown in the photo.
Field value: 50 mmHg
